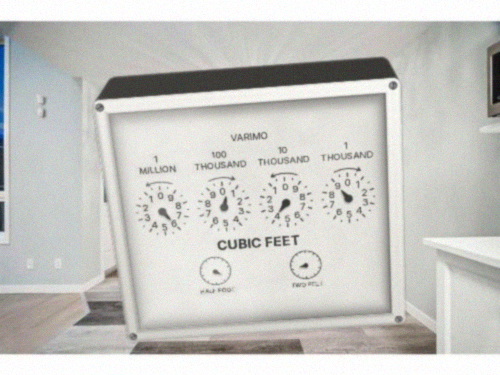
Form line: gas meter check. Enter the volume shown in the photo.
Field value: 603900 ft³
